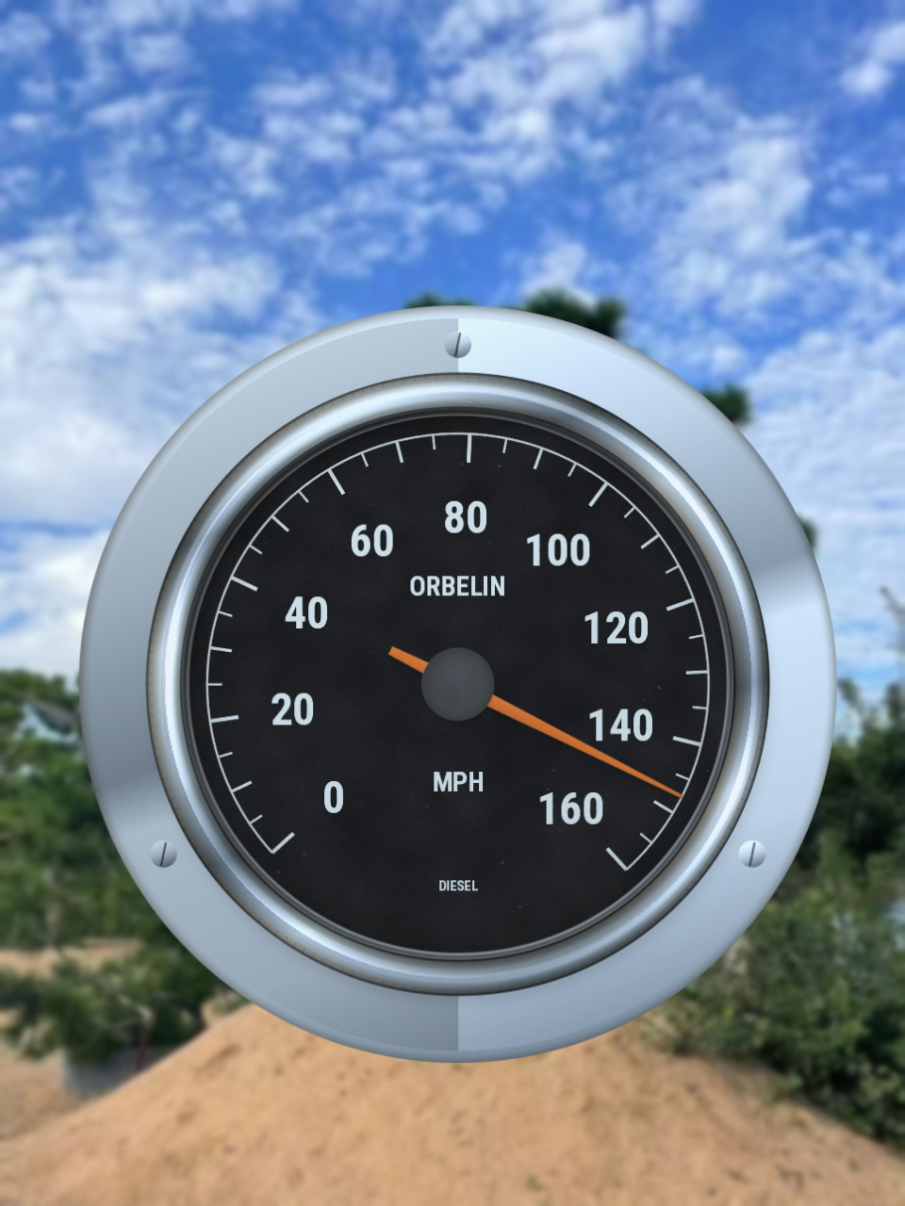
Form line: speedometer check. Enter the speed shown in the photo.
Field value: 147.5 mph
